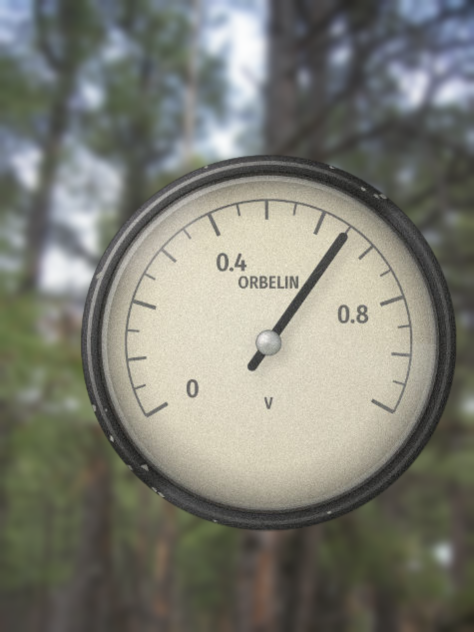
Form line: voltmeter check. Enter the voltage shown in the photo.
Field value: 0.65 V
